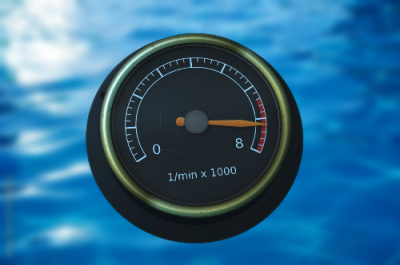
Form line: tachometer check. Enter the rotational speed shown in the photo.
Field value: 7200 rpm
